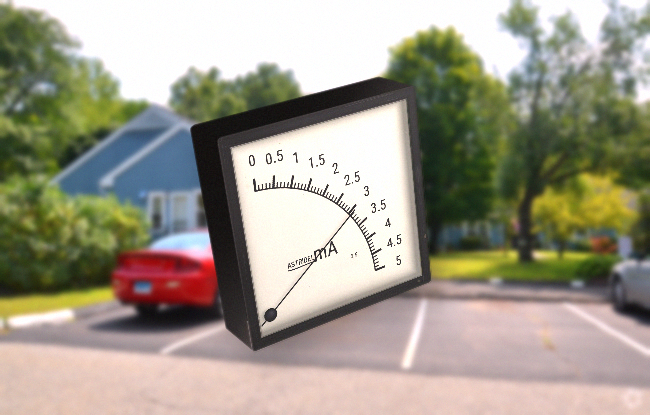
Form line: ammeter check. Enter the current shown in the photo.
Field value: 3 mA
